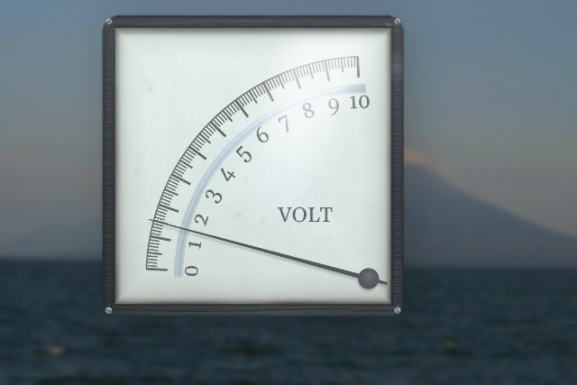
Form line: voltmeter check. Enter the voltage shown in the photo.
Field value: 1.5 V
